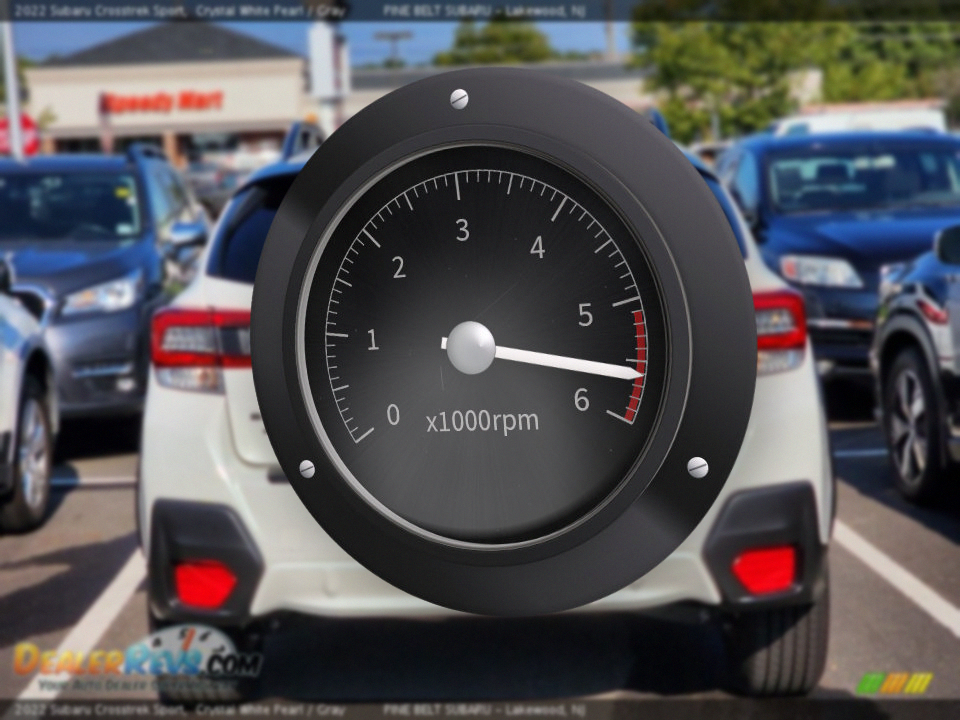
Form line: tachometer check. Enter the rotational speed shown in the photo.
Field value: 5600 rpm
